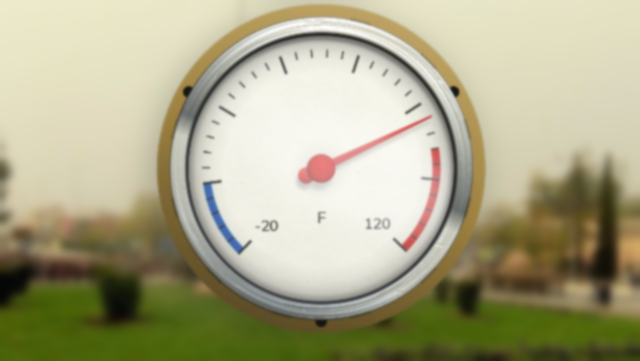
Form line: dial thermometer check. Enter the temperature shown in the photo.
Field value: 84 °F
